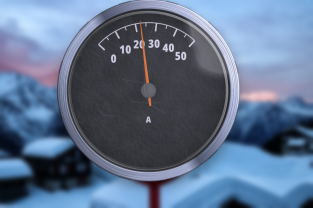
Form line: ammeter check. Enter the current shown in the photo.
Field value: 22.5 A
